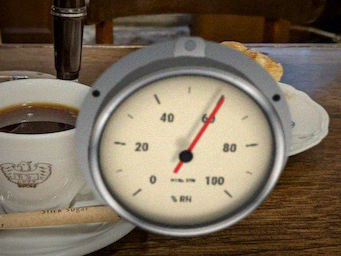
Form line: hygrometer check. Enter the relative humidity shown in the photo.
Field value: 60 %
